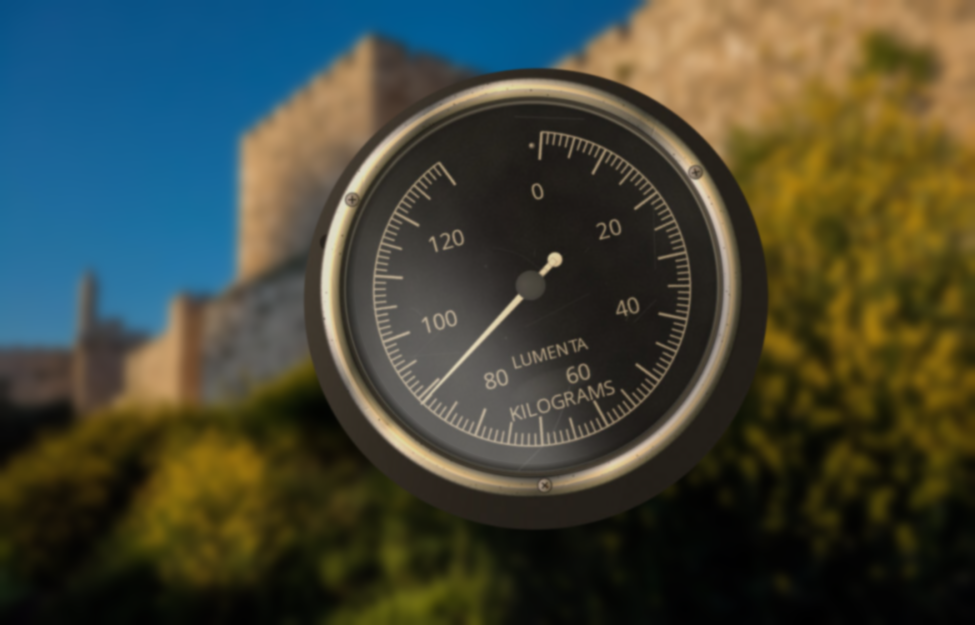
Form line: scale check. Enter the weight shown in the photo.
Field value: 89 kg
